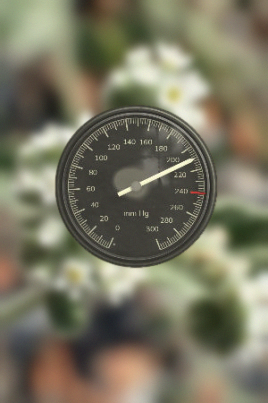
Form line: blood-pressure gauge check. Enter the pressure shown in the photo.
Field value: 210 mmHg
